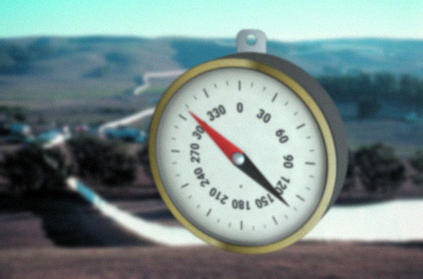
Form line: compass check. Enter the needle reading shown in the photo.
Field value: 310 °
